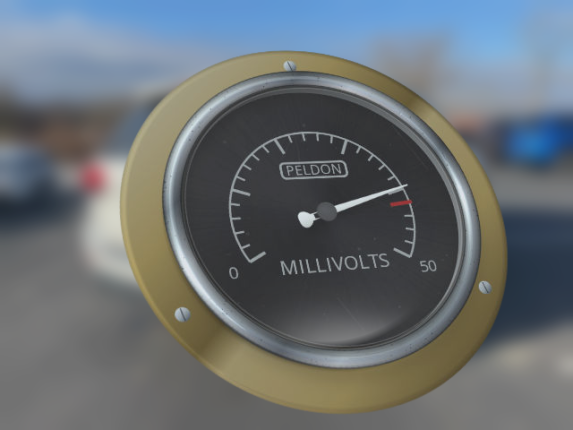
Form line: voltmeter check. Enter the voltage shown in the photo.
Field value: 40 mV
